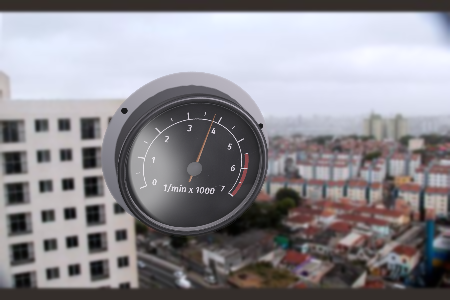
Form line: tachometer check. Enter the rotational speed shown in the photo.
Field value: 3750 rpm
